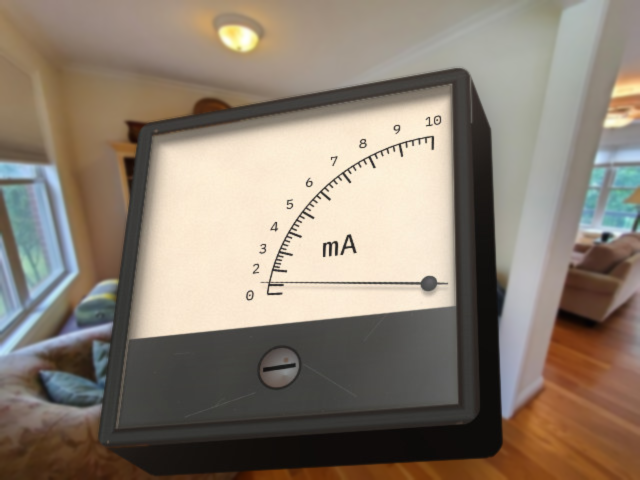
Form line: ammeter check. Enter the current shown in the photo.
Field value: 1 mA
